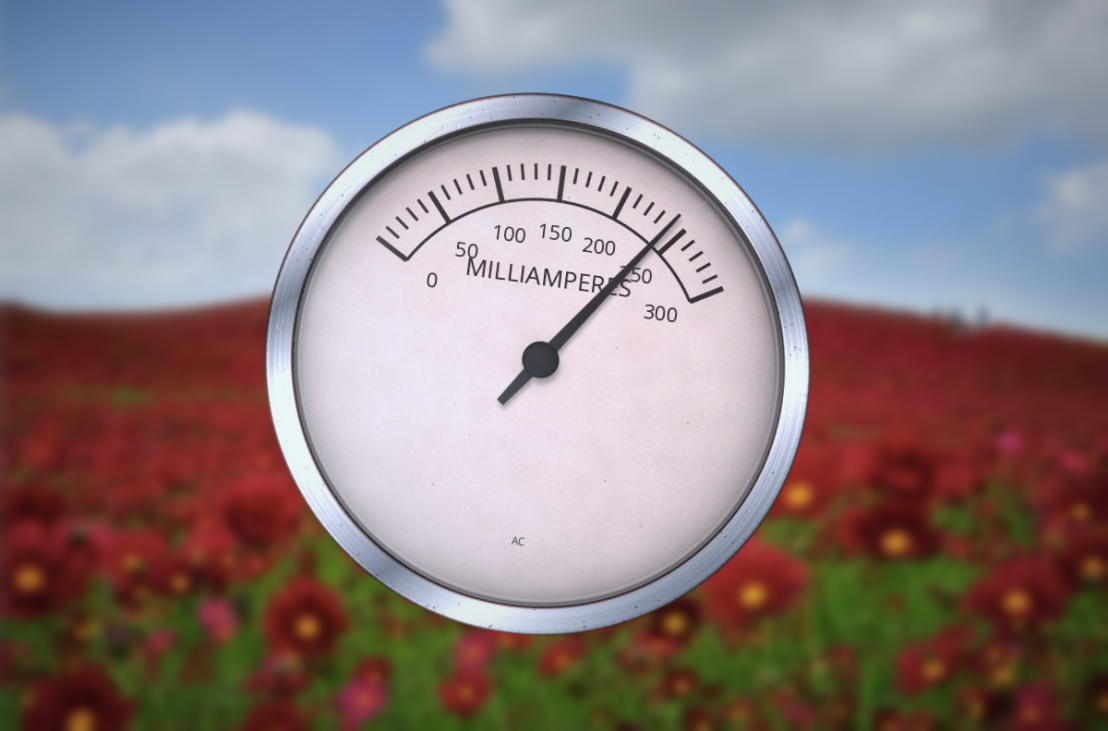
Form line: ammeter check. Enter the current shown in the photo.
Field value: 240 mA
